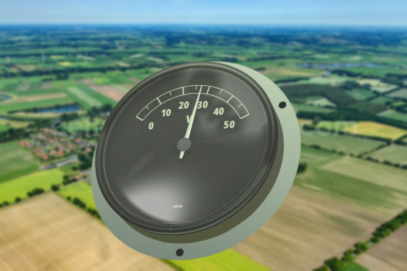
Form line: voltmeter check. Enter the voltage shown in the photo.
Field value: 27.5 V
